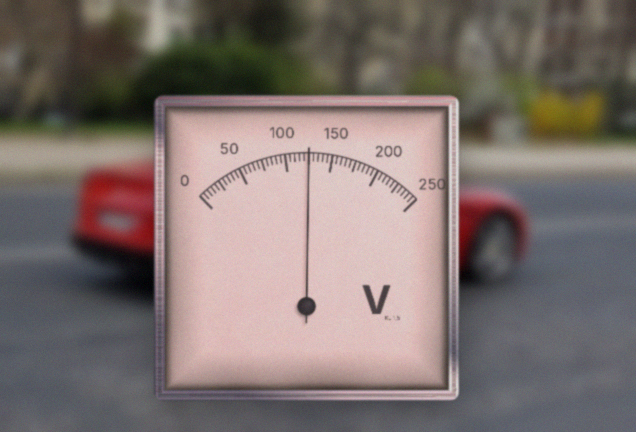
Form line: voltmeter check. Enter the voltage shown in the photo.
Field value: 125 V
